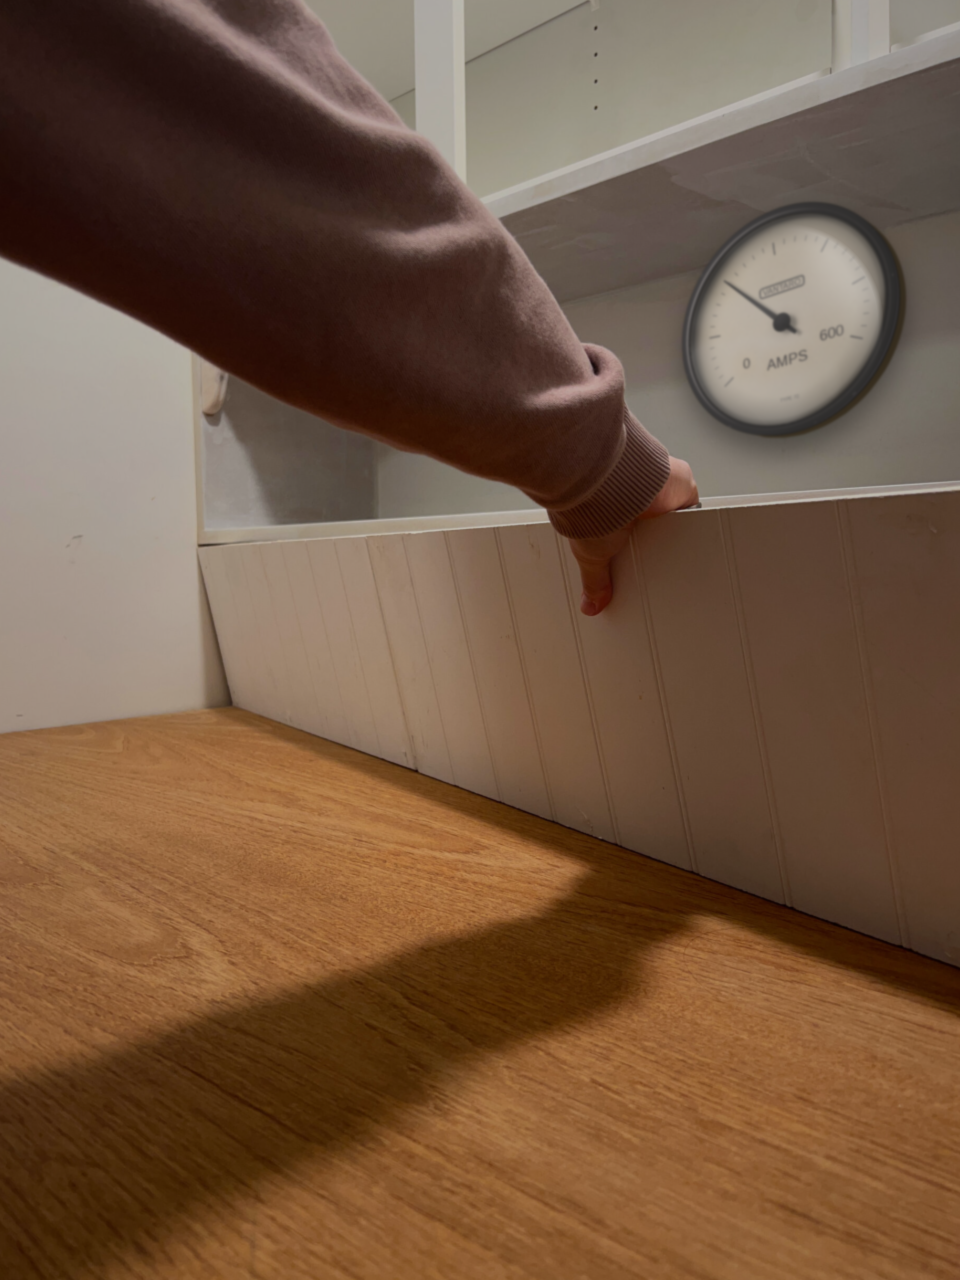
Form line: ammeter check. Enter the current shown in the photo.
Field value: 200 A
